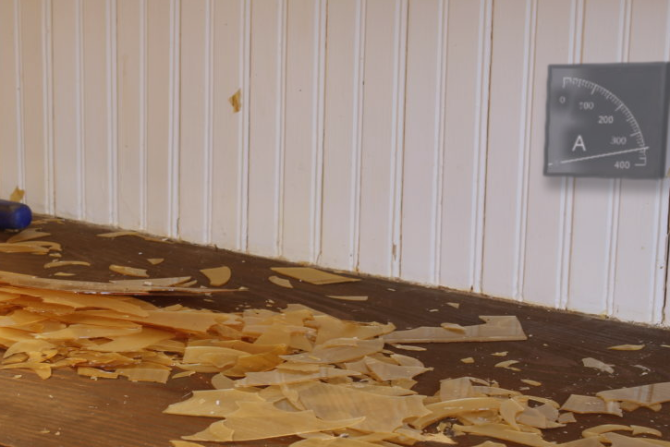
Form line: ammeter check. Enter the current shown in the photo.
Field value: 350 A
